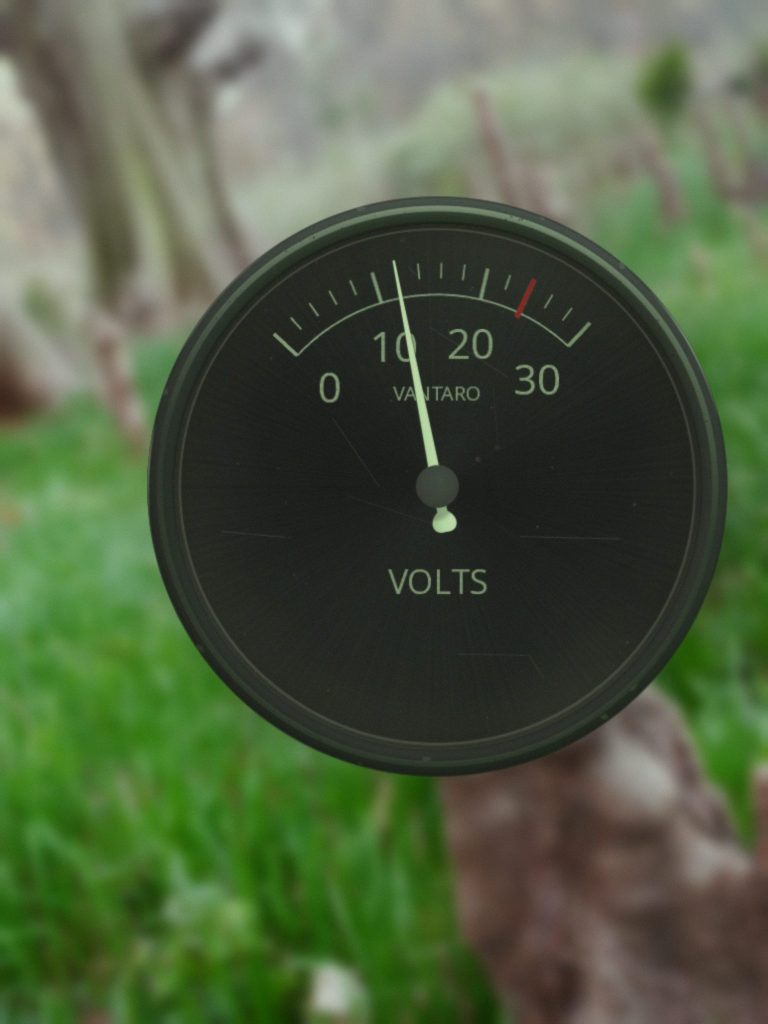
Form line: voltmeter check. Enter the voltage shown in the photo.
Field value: 12 V
